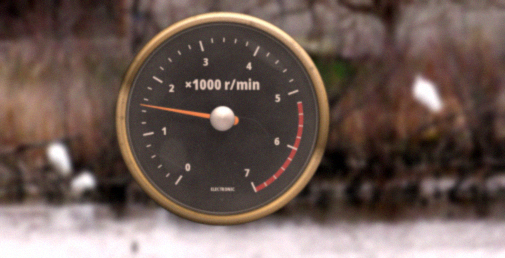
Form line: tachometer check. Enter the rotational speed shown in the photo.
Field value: 1500 rpm
